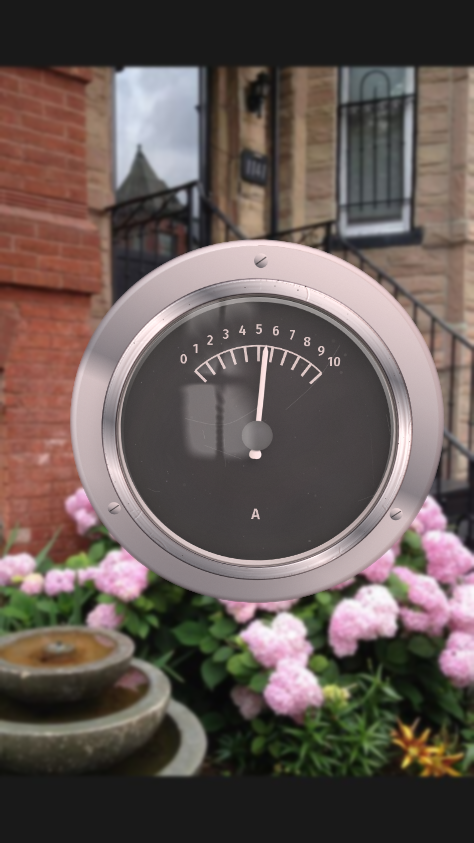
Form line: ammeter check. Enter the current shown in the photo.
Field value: 5.5 A
